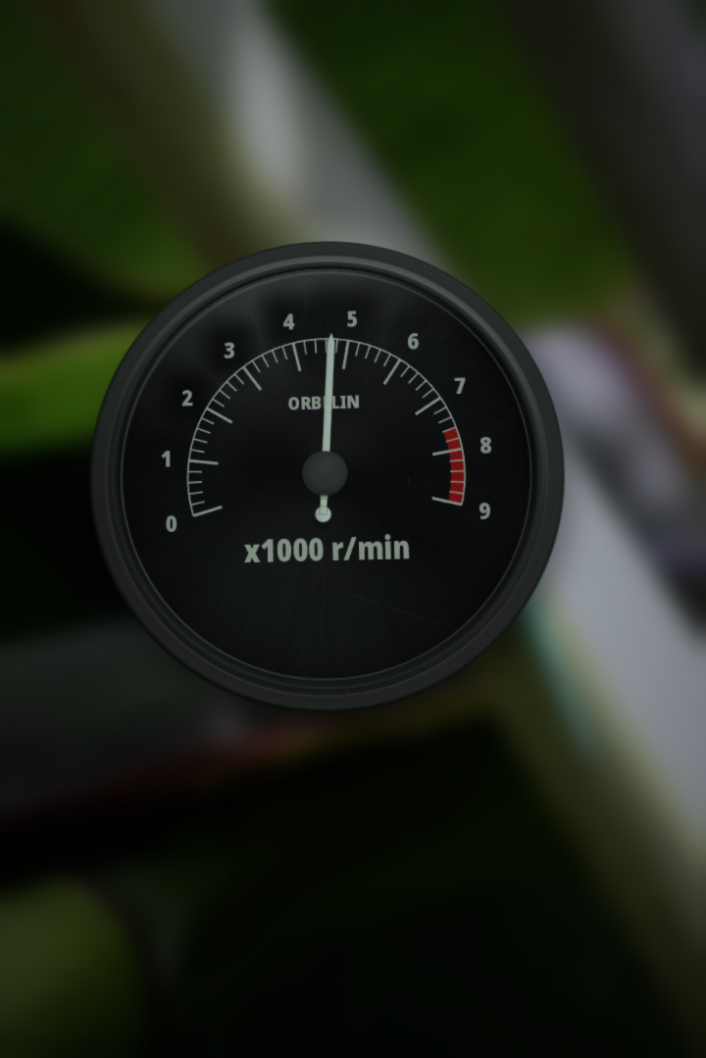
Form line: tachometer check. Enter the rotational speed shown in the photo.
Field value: 4700 rpm
